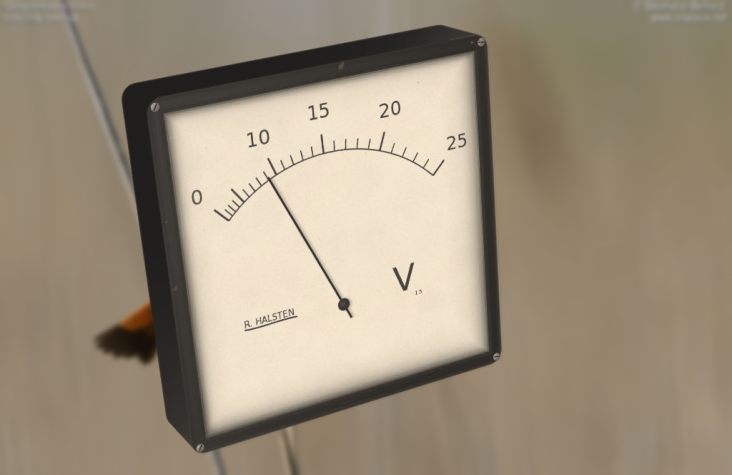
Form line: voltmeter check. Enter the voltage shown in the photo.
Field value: 9 V
